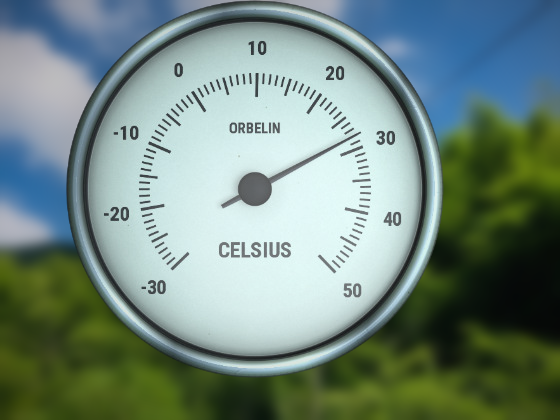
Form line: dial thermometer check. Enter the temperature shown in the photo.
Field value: 28 °C
